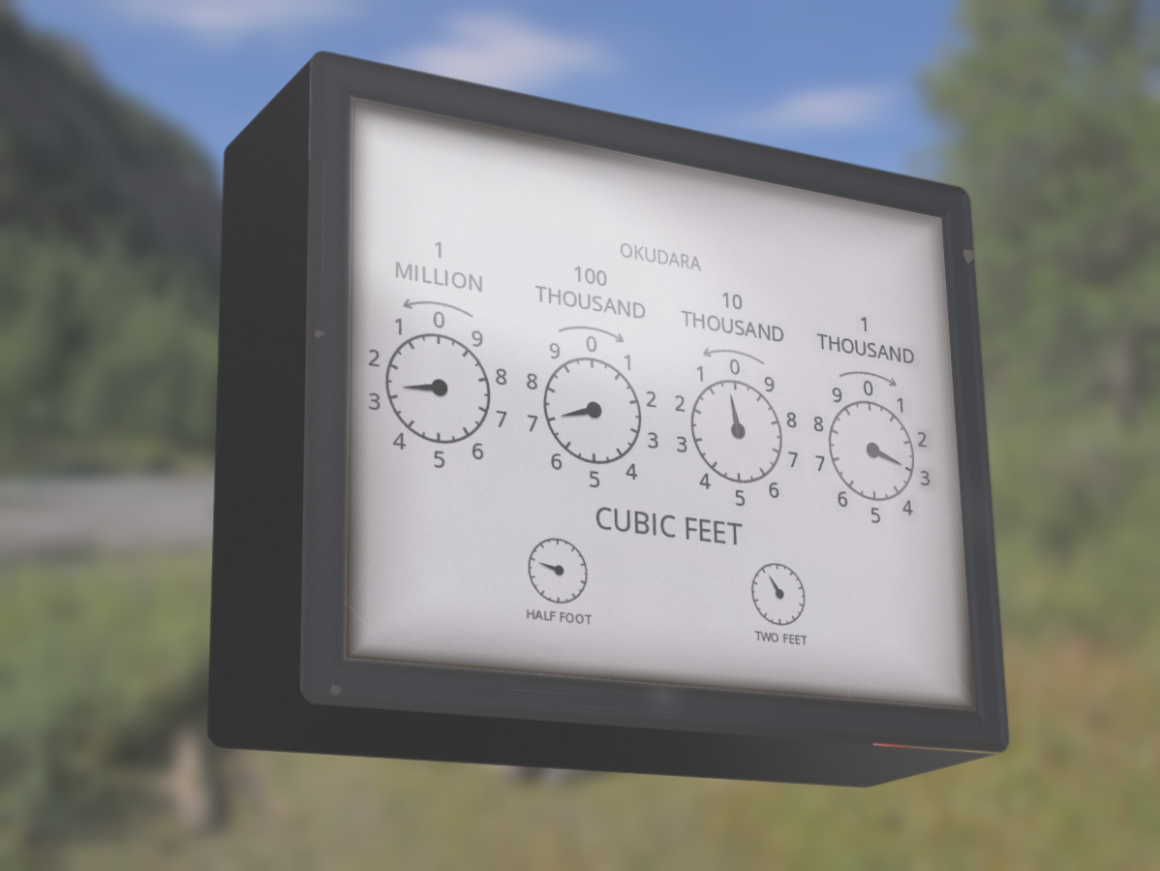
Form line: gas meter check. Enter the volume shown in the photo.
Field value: 270300 ft³
